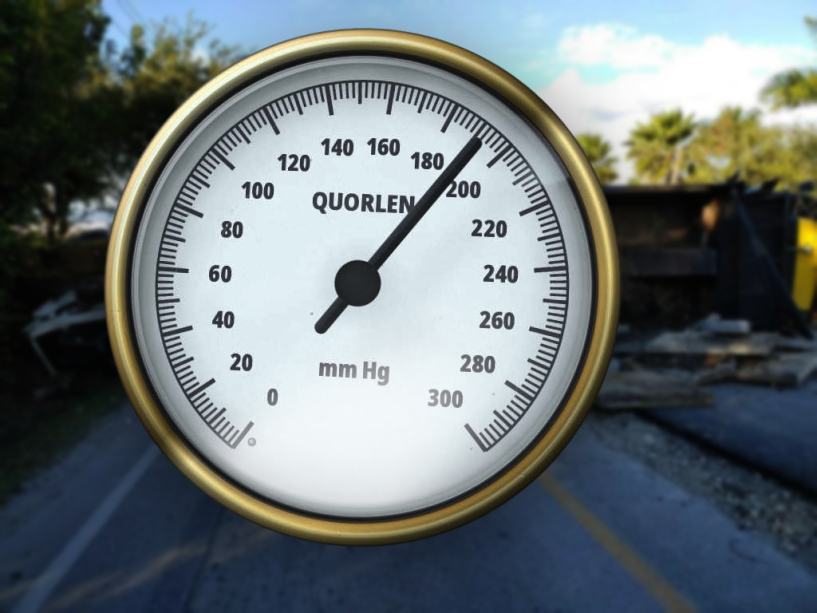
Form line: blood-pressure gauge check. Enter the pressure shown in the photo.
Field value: 192 mmHg
